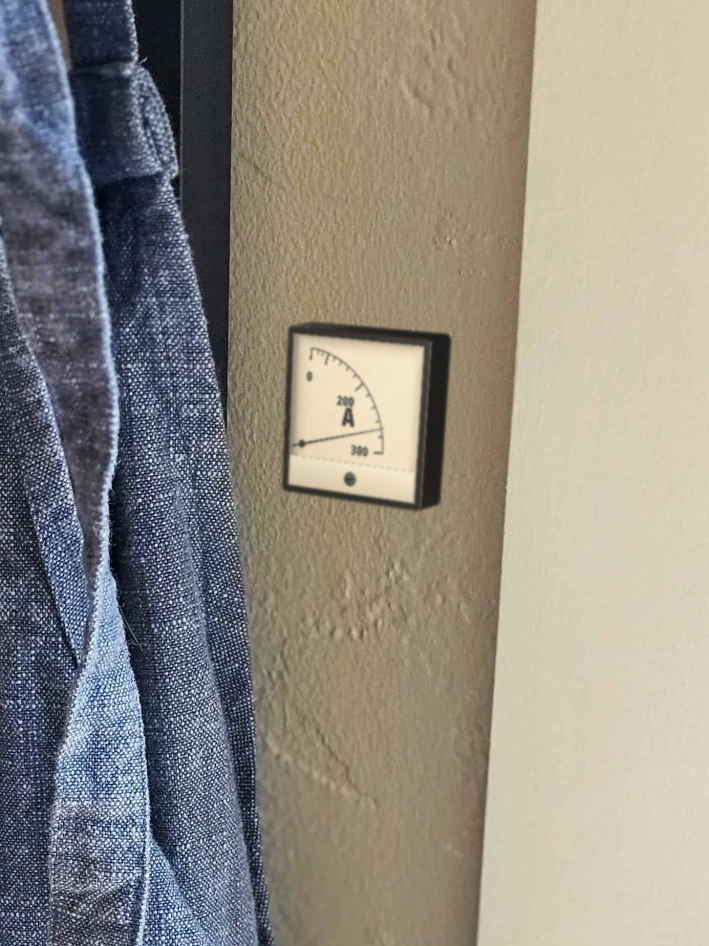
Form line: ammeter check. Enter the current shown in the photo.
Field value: 270 A
